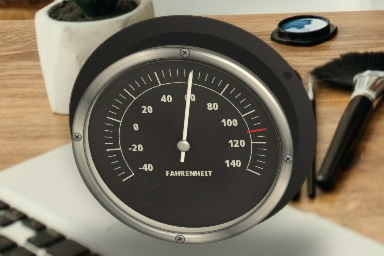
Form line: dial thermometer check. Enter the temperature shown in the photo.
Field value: 60 °F
